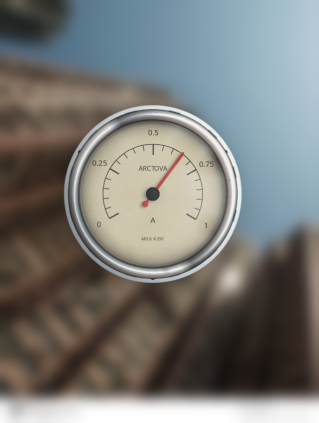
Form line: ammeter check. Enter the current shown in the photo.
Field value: 0.65 A
